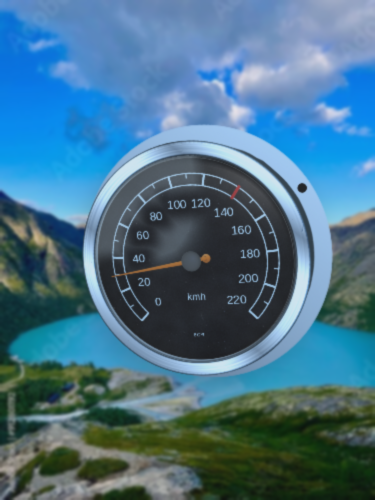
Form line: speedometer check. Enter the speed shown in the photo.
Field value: 30 km/h
